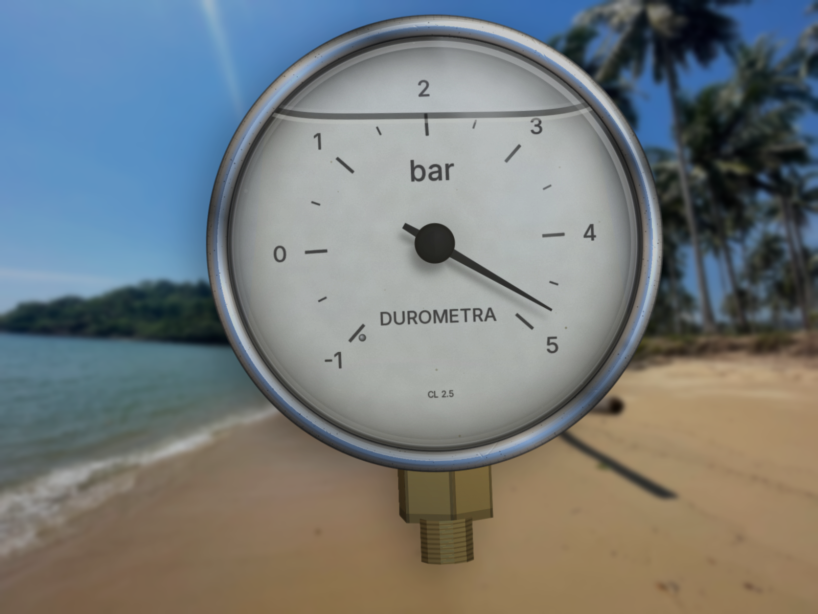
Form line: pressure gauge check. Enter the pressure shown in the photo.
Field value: 4.75 bar
